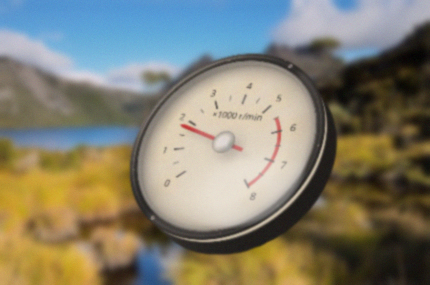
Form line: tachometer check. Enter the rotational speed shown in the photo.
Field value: 1750 rpm
